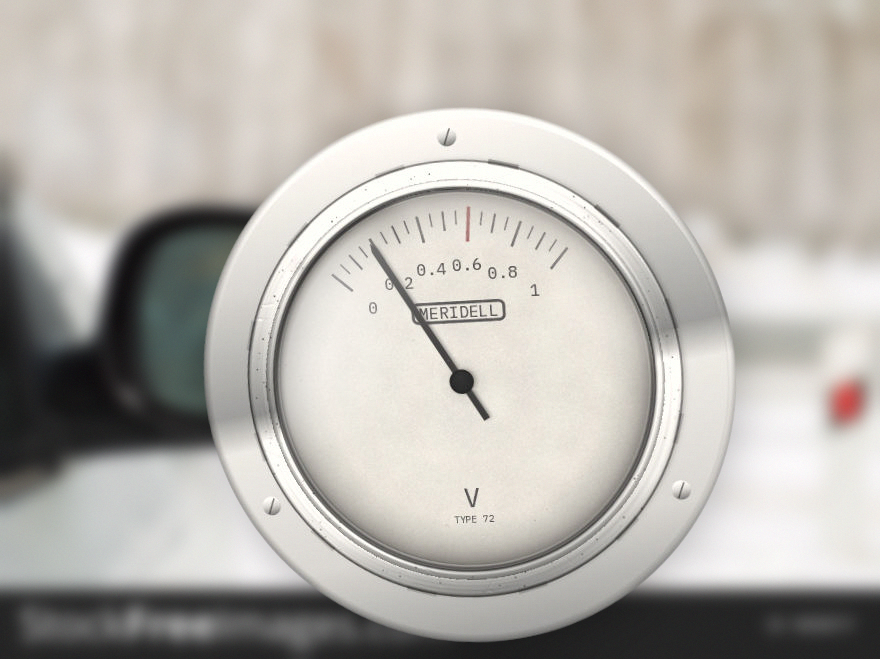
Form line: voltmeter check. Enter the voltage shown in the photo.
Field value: 0.2 V
